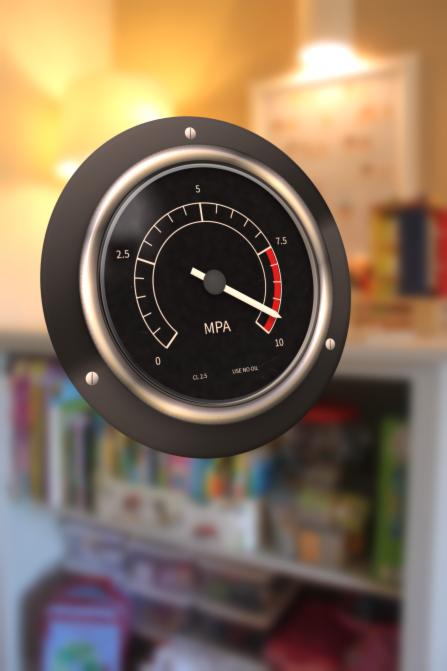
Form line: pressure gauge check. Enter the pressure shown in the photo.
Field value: 9.5 MPa
